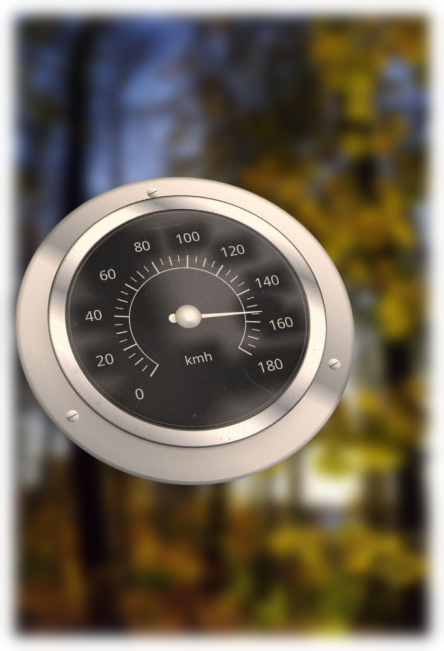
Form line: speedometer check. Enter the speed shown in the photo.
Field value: 155 km/h
